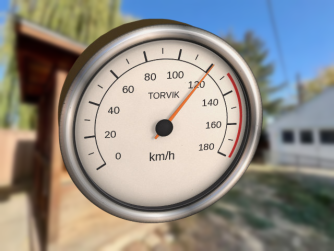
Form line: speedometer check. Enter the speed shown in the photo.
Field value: 120 km/h
